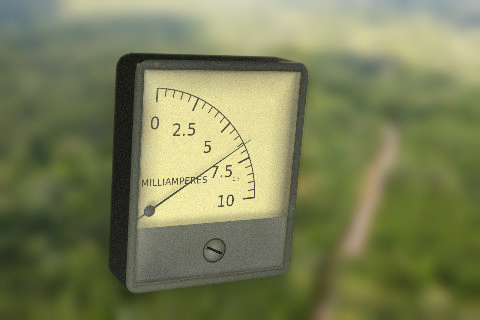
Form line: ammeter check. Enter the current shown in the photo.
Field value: 6.5 mA
